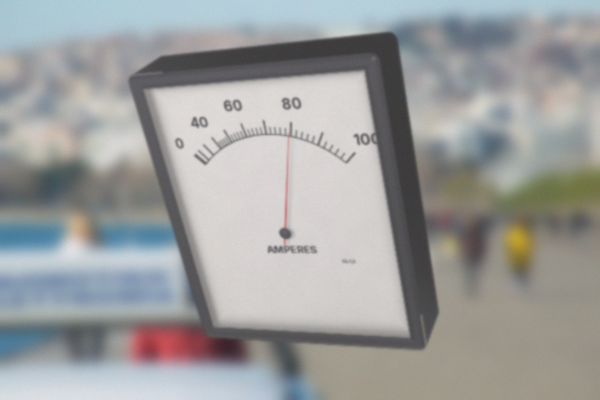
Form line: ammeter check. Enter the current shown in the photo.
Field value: 80 A
